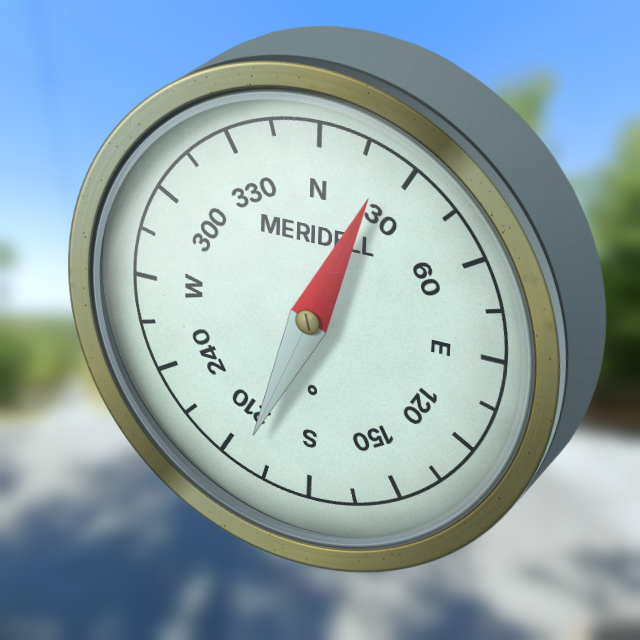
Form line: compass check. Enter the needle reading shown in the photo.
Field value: 22.5 °
